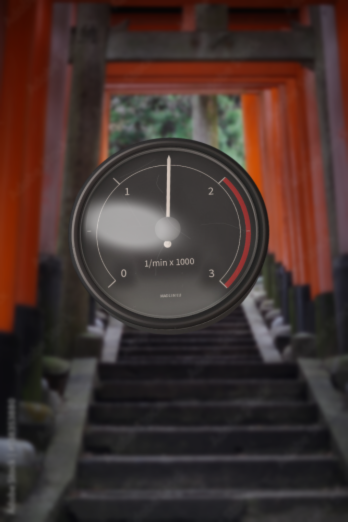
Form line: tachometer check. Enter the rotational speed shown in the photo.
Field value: 1500 rpm
